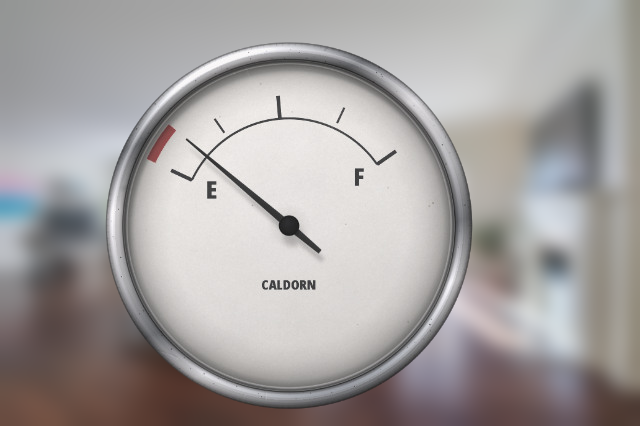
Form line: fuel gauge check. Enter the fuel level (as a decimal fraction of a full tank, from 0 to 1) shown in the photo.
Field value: 0.125
